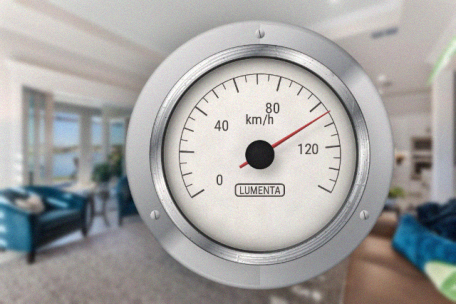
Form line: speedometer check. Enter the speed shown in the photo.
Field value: 105 km/h
